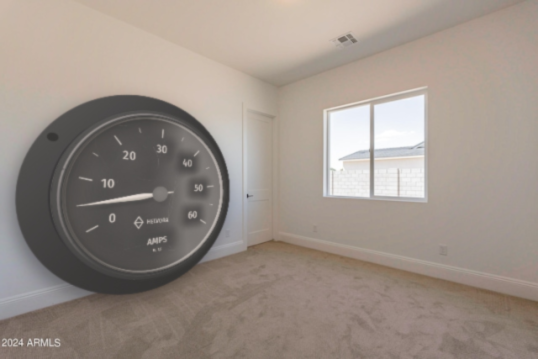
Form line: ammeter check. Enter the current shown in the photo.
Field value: 5 A
